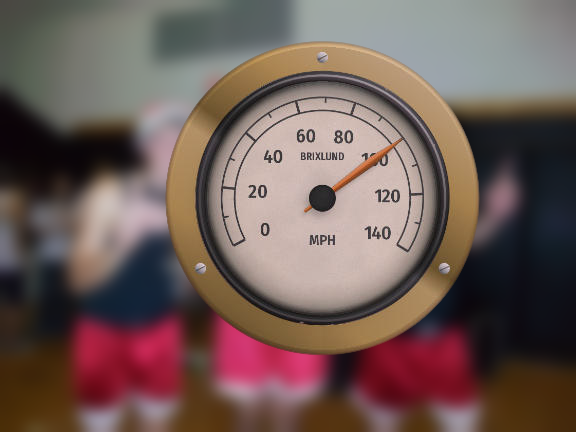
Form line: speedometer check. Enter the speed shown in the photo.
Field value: 100 mph
